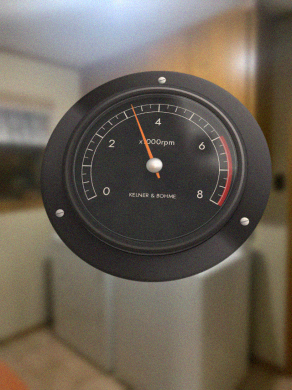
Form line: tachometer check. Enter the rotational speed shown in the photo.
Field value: 3250 rpm
